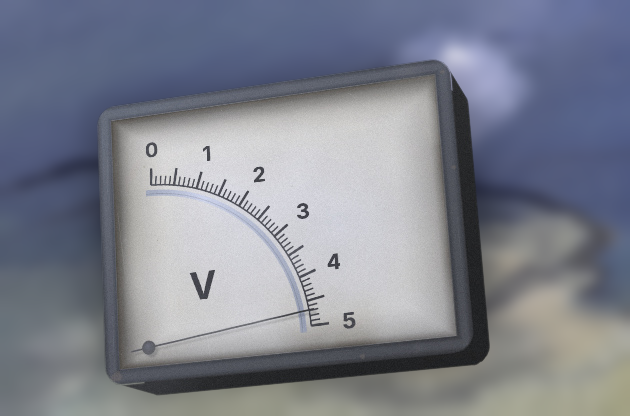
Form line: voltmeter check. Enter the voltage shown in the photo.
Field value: 4.7 V
